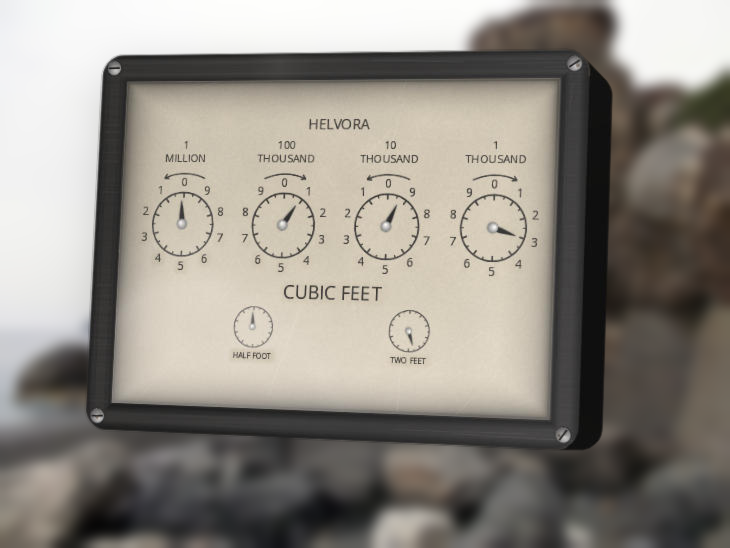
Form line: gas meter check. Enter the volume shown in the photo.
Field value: 9300 ft³
